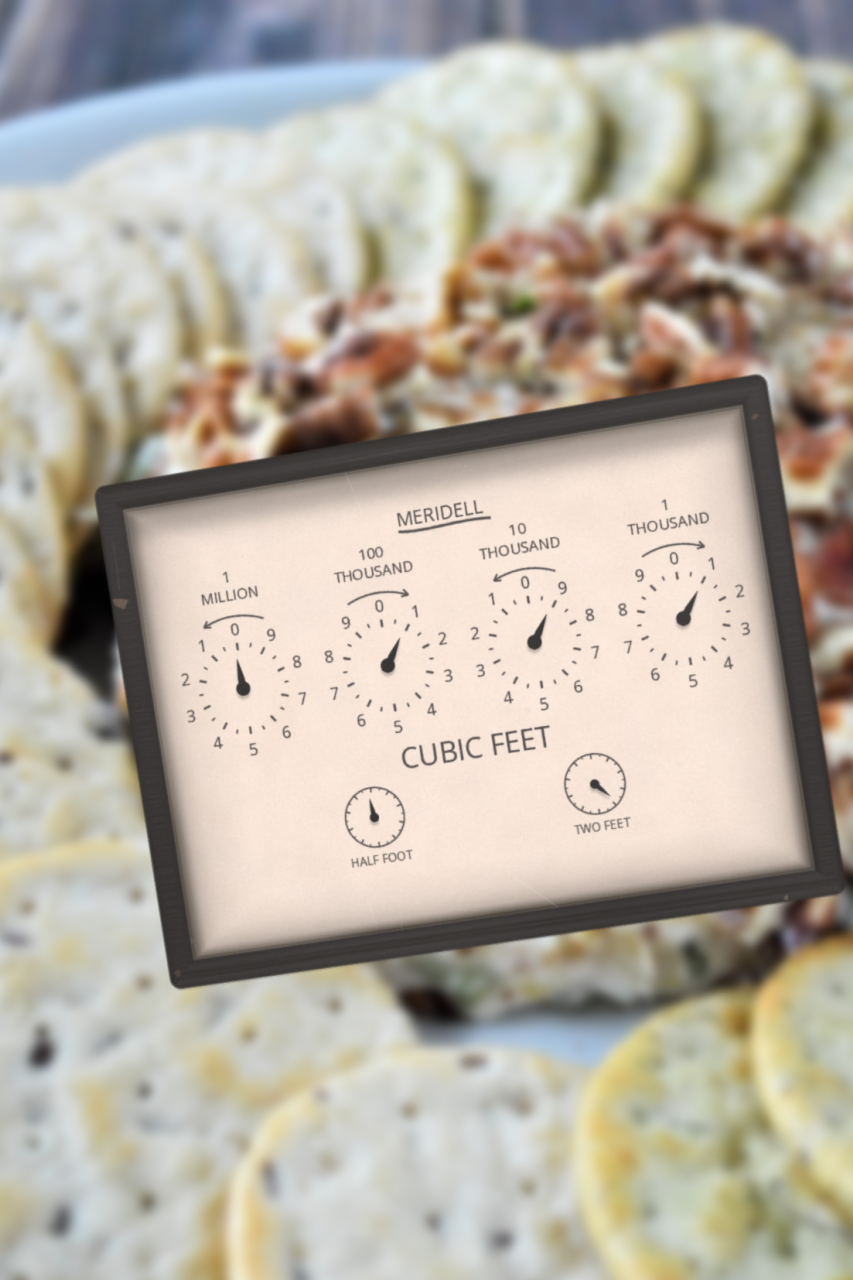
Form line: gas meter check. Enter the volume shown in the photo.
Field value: 9100 ft³
